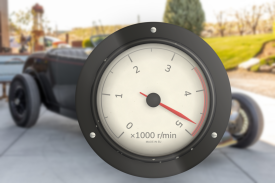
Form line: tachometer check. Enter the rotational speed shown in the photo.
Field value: 4750 rpm
